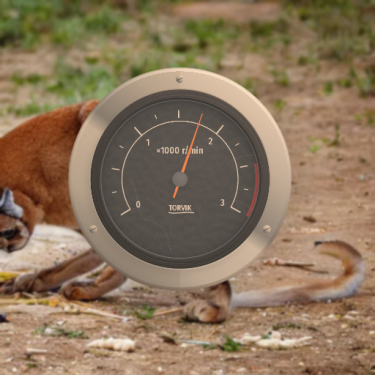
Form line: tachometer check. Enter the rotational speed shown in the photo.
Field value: 1750 rpm
